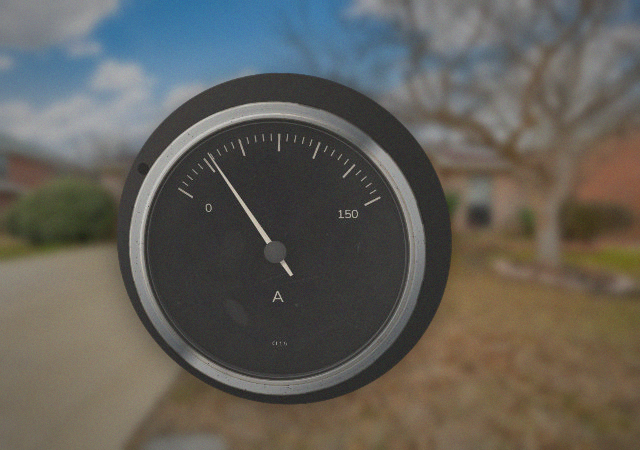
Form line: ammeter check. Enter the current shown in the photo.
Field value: 30 A
